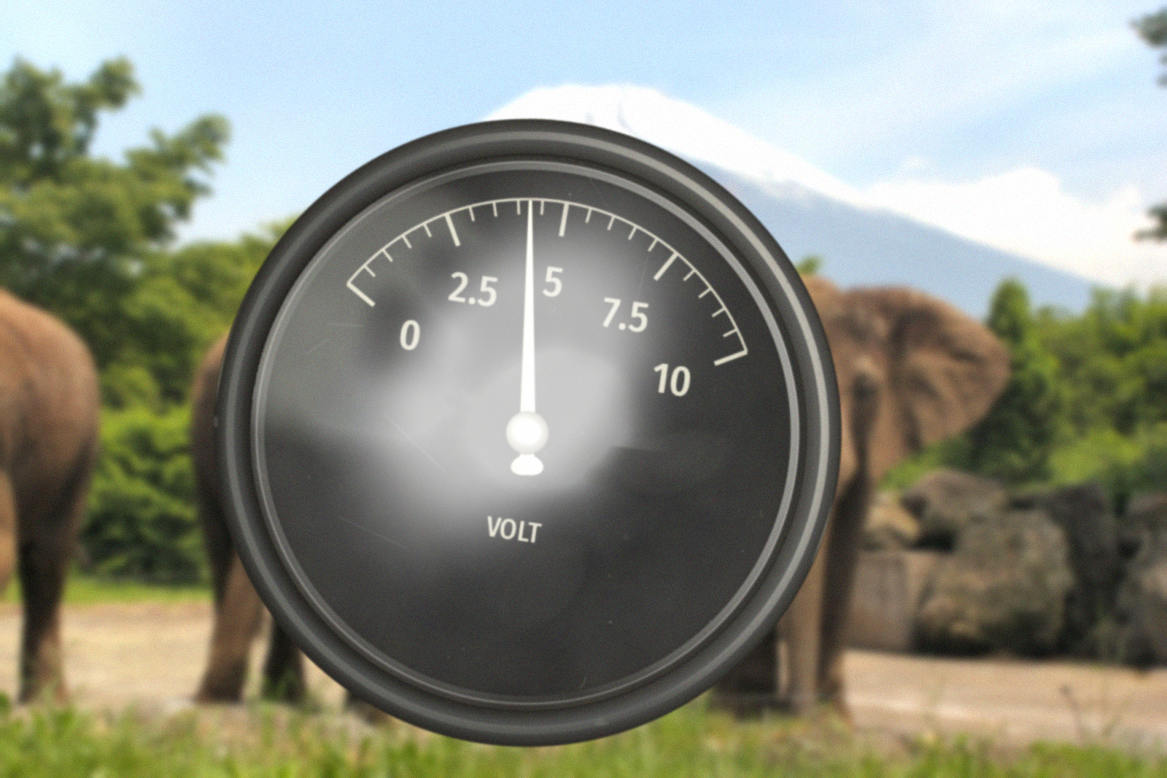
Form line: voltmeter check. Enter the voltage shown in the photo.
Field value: 4.25 V
